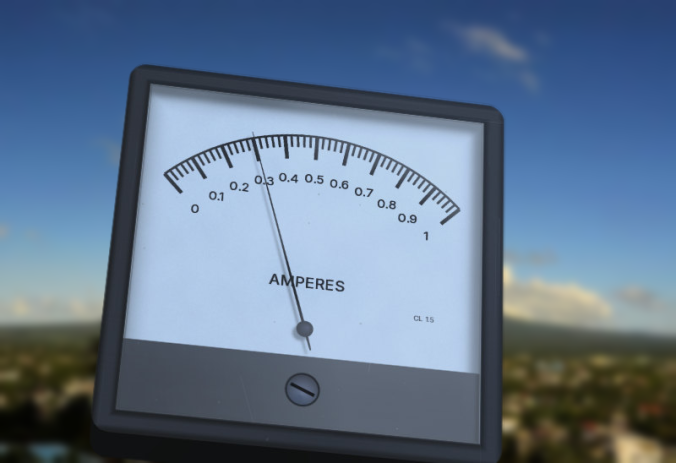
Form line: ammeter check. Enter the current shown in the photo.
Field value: 0.3 A
